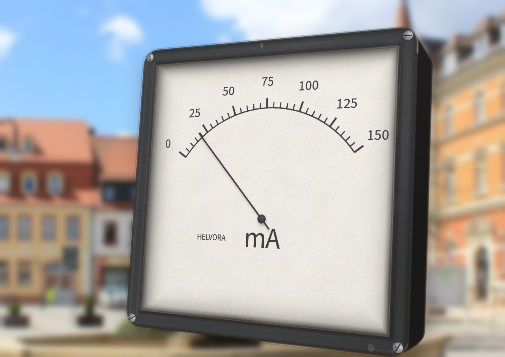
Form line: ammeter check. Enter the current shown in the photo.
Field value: 20 mA
